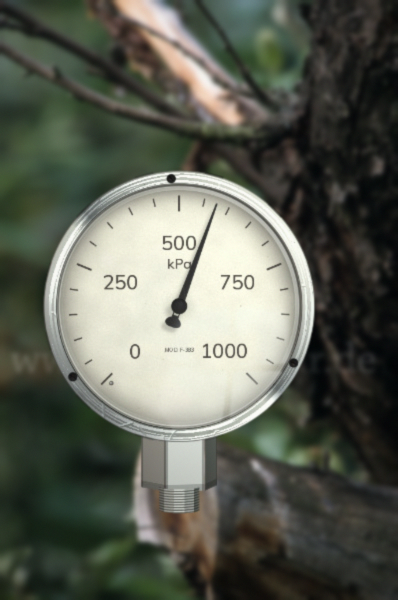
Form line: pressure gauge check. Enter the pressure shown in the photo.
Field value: 575 kPa
